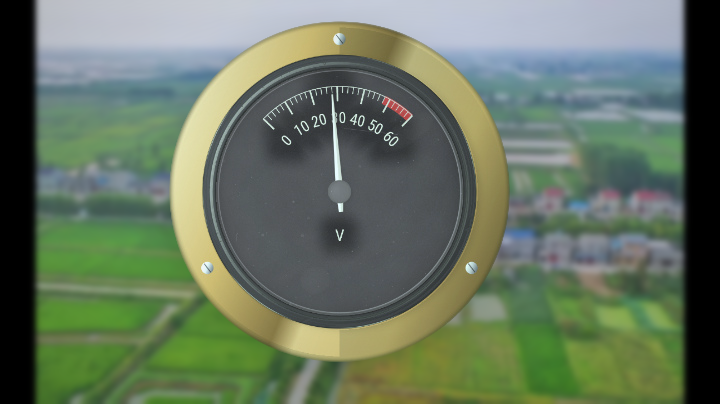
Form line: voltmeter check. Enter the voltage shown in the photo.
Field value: 28 V
